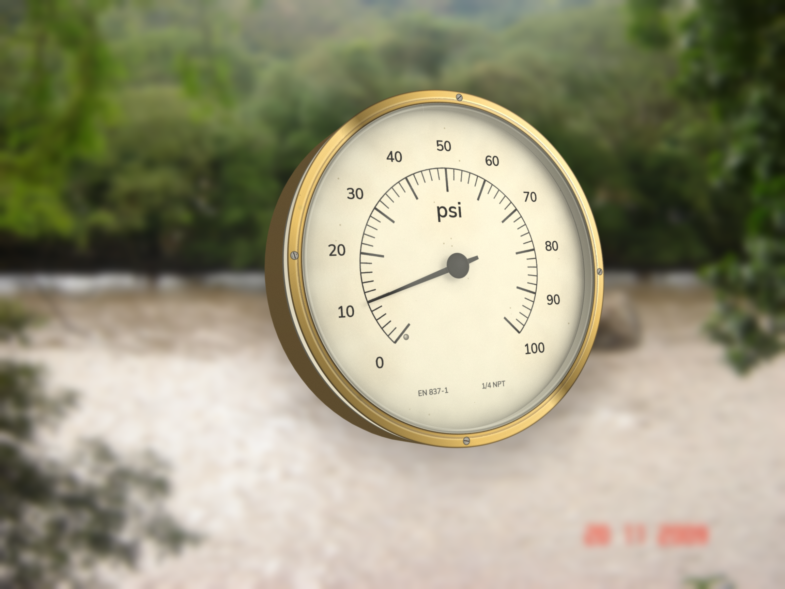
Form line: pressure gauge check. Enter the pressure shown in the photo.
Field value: 10 psi
